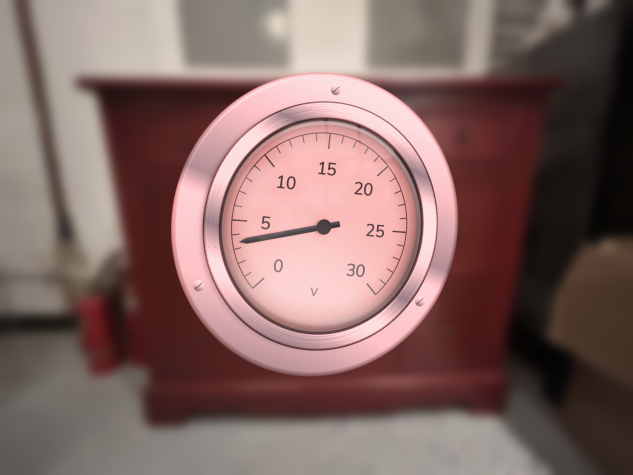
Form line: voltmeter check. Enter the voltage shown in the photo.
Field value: 3.5 V
